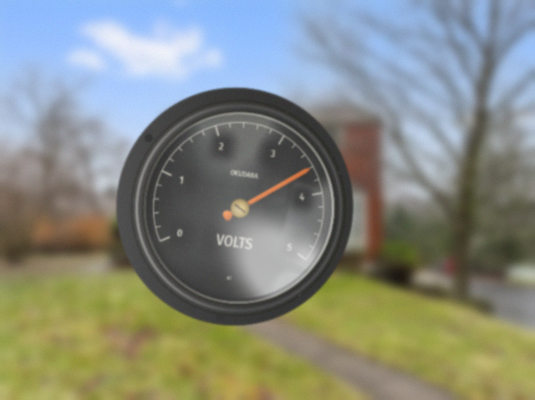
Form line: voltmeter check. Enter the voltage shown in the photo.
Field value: 3.6 V
